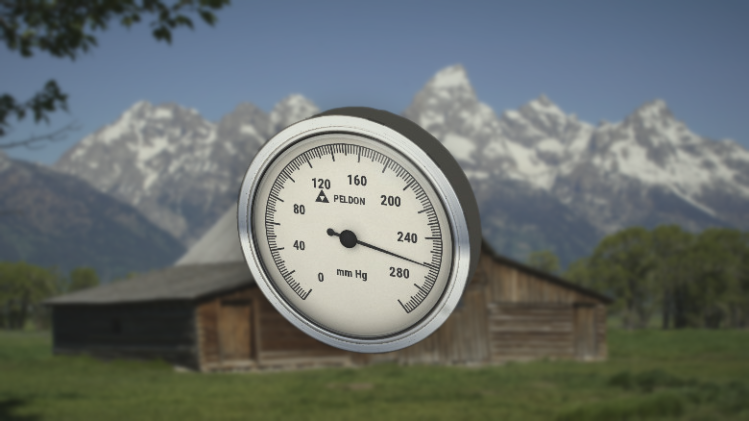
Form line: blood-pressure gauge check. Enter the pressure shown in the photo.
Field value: 260 mmHg
